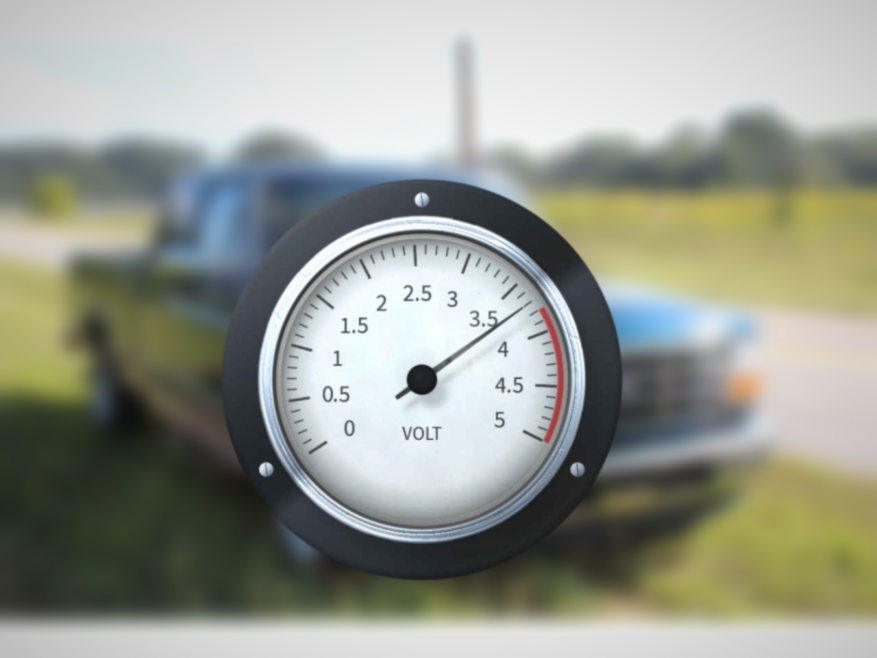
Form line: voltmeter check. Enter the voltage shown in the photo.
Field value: 3.7 V
